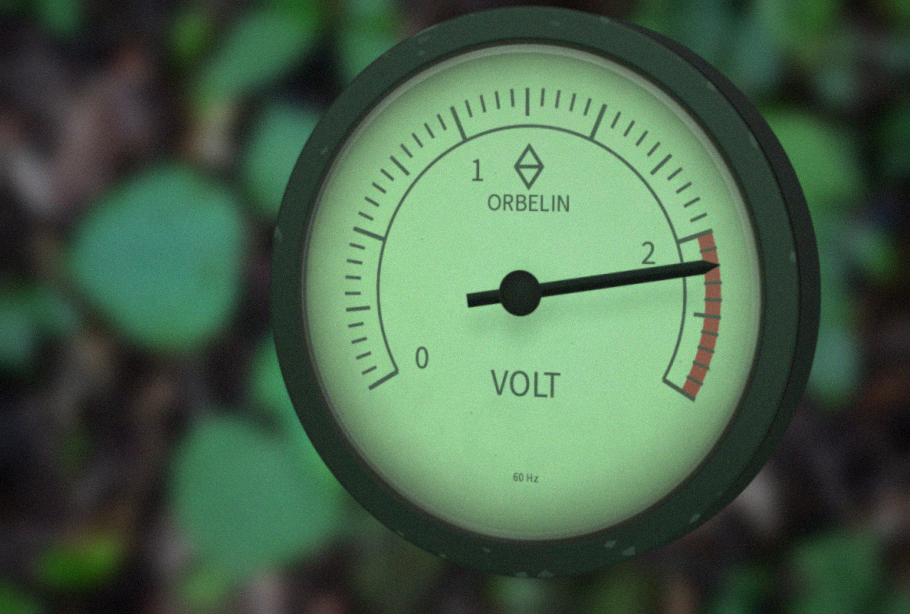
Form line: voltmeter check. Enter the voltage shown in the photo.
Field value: 2.1 V
